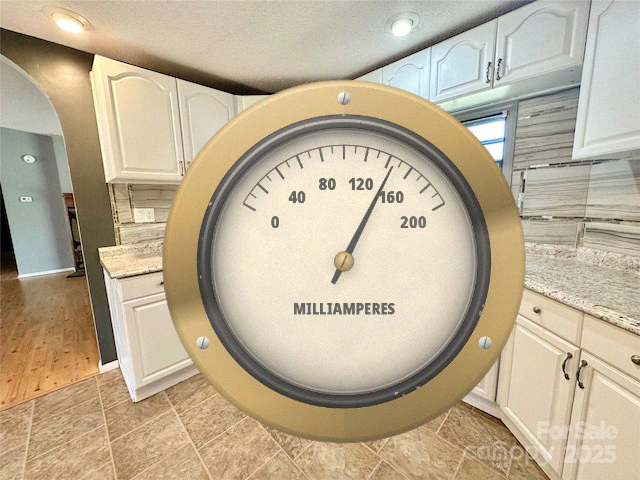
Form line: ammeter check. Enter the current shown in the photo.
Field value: 145 mA
